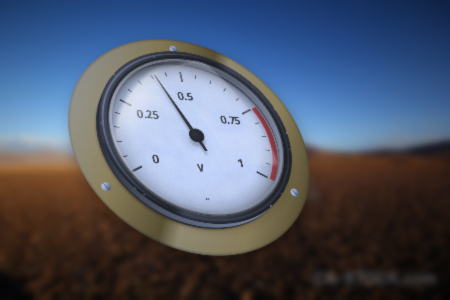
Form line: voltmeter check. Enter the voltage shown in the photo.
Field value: 0.4 V
